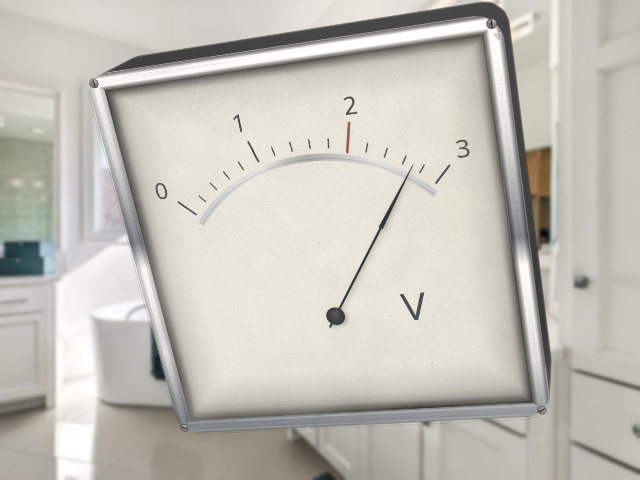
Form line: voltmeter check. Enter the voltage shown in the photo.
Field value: 2.7 V
